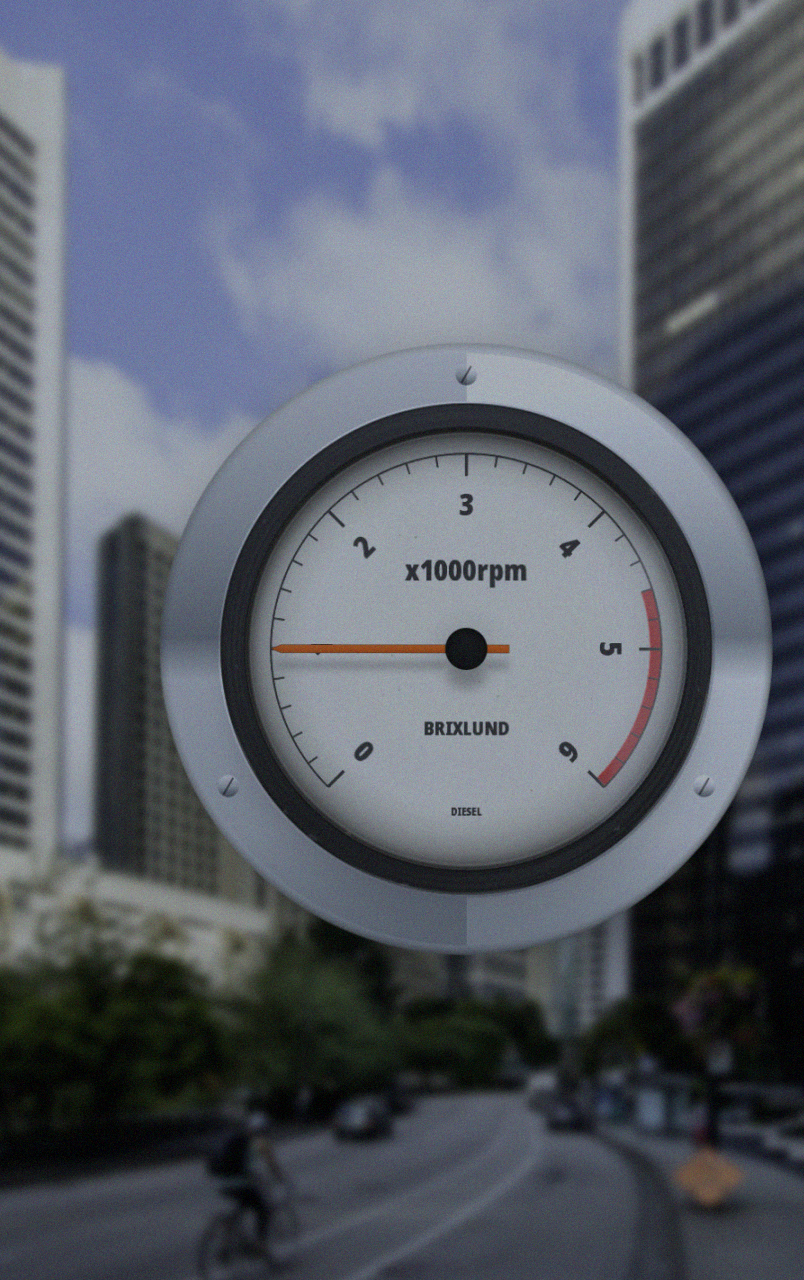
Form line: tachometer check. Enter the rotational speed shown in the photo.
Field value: 1000 rpm
